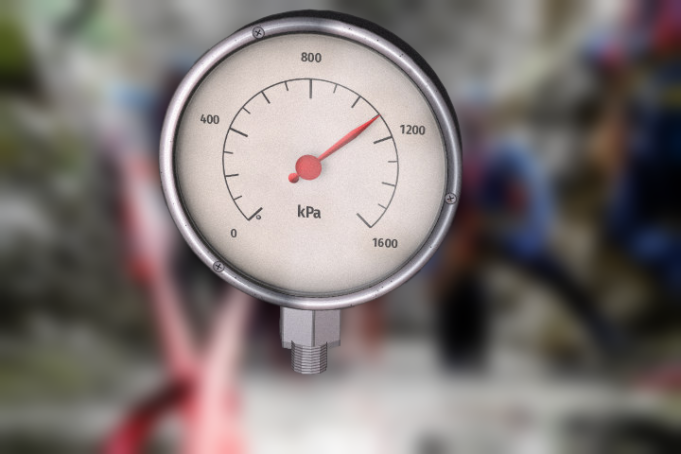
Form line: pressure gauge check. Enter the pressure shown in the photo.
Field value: 1100 kPa
